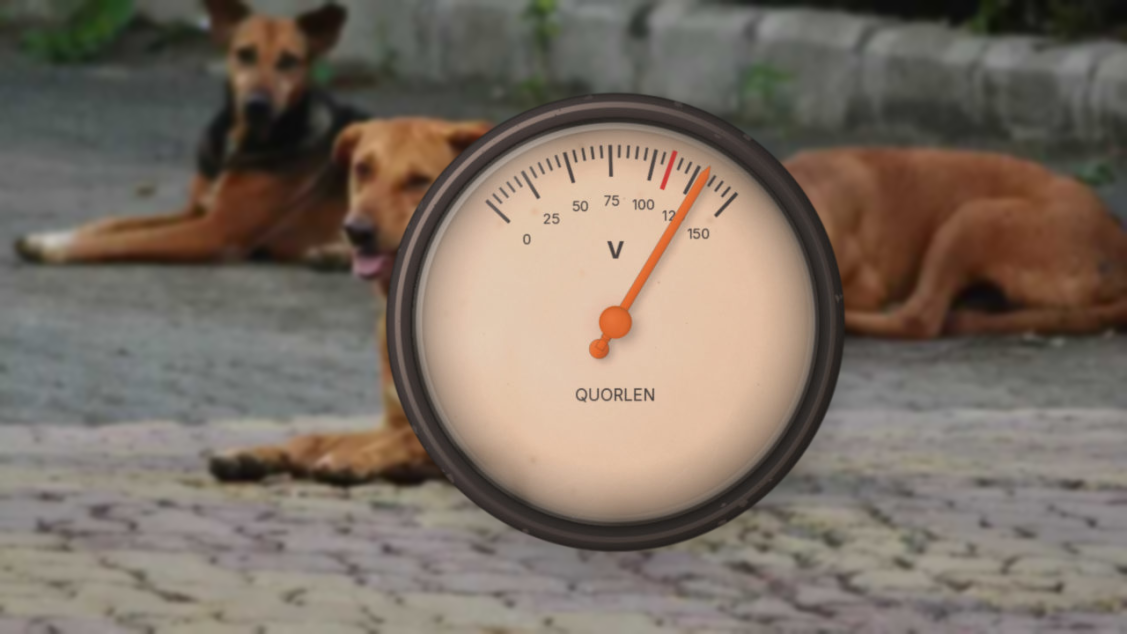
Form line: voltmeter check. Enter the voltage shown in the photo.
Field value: 130 V
